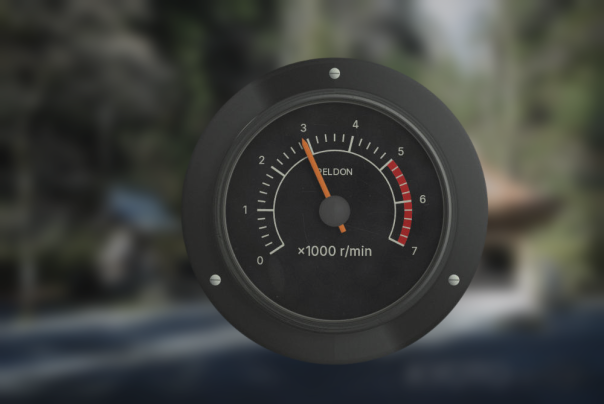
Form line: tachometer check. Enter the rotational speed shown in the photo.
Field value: 2900 rpm
